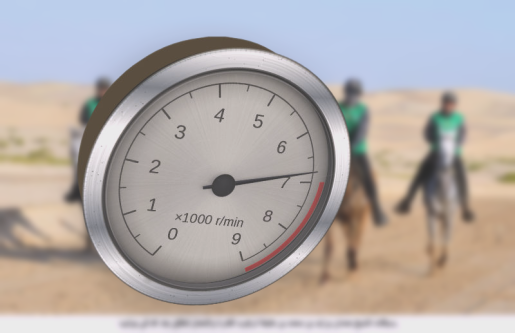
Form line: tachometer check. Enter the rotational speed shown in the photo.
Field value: 6750 rpm
